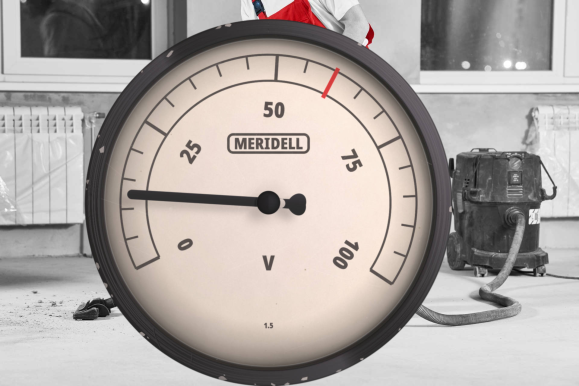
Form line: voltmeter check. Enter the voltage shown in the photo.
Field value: 12.5 V
